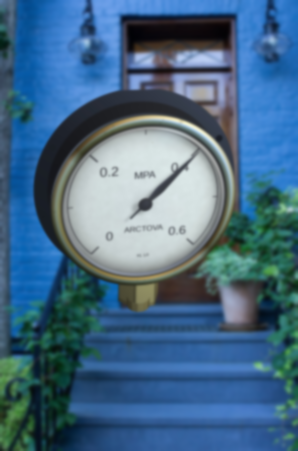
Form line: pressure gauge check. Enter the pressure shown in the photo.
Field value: 0.4 MPa
